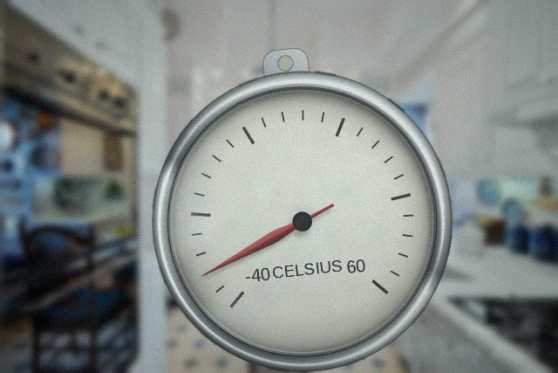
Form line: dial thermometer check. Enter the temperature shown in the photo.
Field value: -32 °C
